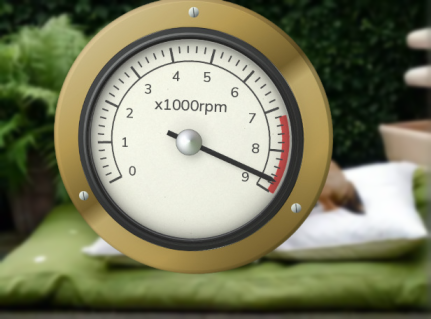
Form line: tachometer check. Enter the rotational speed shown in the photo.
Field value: 8700 rpm
